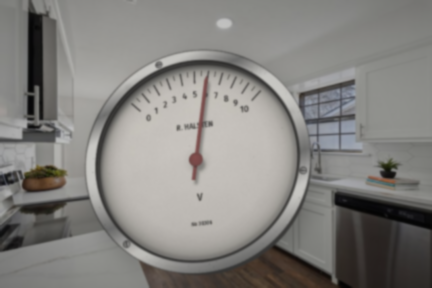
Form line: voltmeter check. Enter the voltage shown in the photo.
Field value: 6 V
